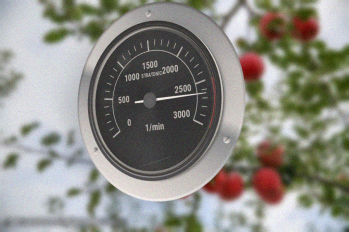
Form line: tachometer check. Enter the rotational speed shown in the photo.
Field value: 2650 rpm
